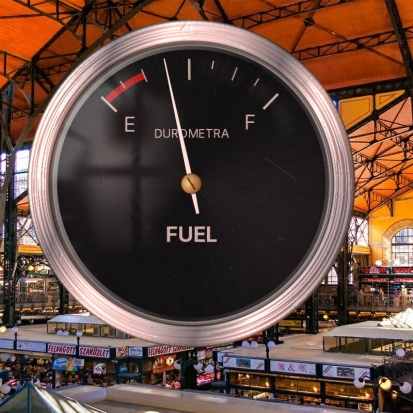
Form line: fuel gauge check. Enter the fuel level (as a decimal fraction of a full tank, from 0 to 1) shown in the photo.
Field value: 0.375
